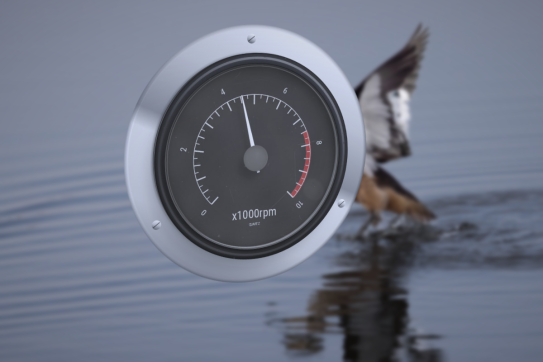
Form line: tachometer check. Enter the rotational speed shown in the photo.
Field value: 4500 rpm
